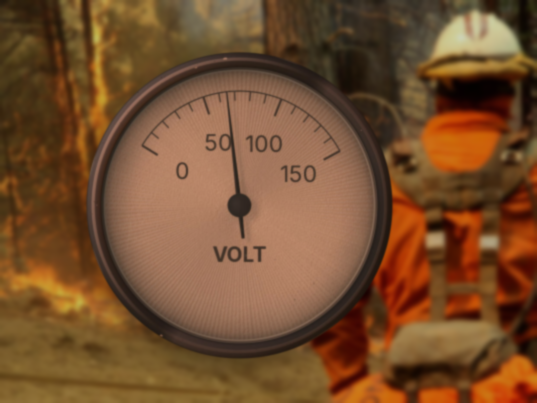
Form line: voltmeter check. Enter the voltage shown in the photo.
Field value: 65 V
